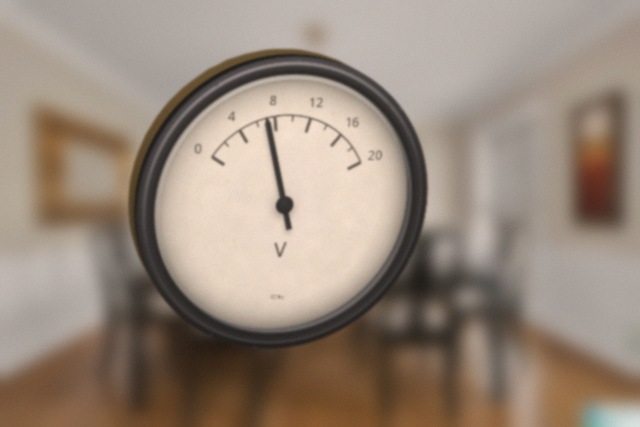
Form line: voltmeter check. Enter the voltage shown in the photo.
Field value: 7 V
